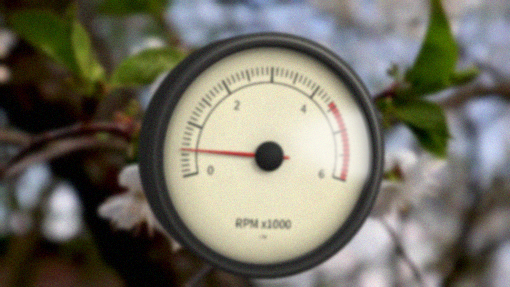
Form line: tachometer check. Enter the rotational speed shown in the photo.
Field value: 500 rpm
